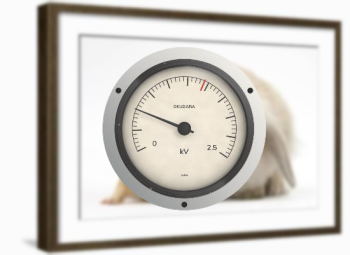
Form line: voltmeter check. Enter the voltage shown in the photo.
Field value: 0.5 kV
